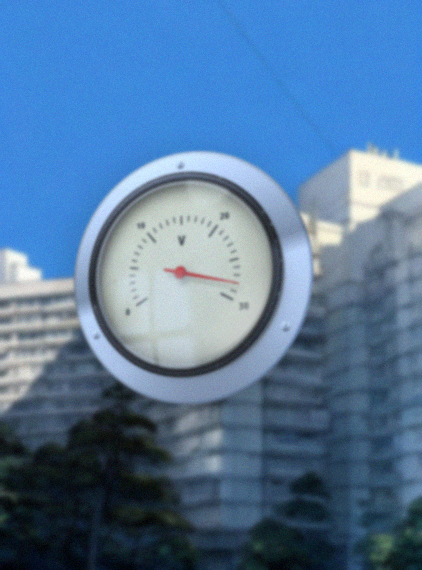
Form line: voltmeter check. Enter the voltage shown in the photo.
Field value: 28 V
